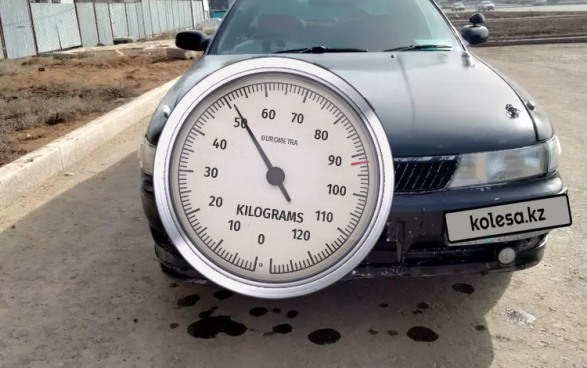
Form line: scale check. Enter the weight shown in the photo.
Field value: 51 kg
